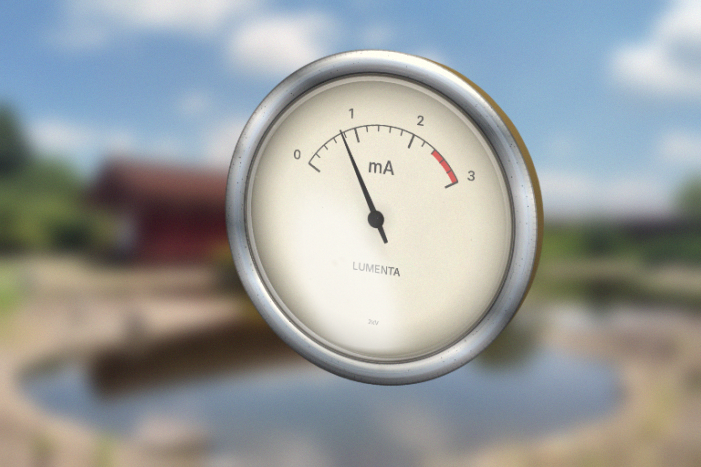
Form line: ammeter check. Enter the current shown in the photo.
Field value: 0.8 mA
